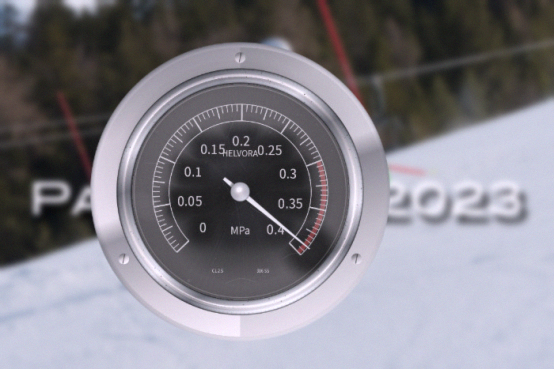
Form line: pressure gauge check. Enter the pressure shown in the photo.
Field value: 0.39 MPa
